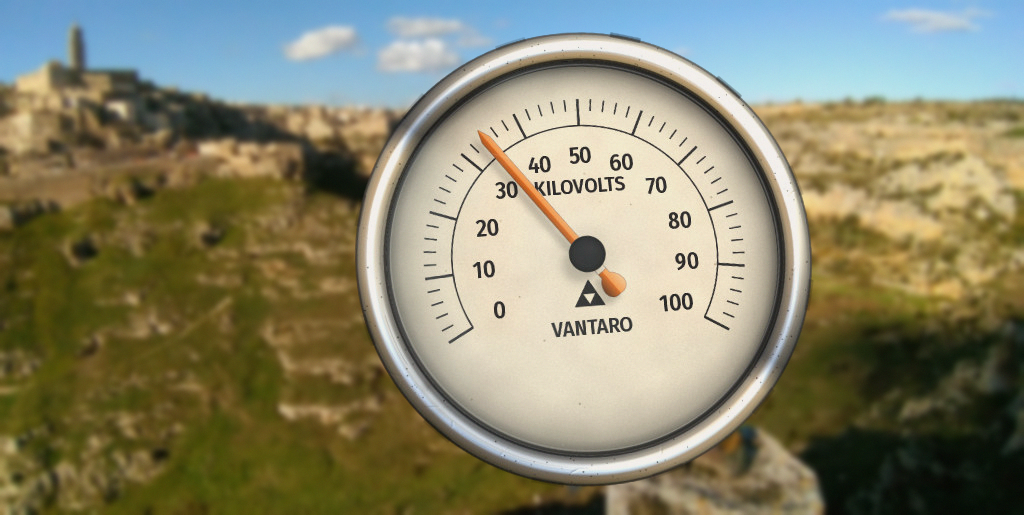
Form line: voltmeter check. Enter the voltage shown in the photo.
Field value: 34 kV
